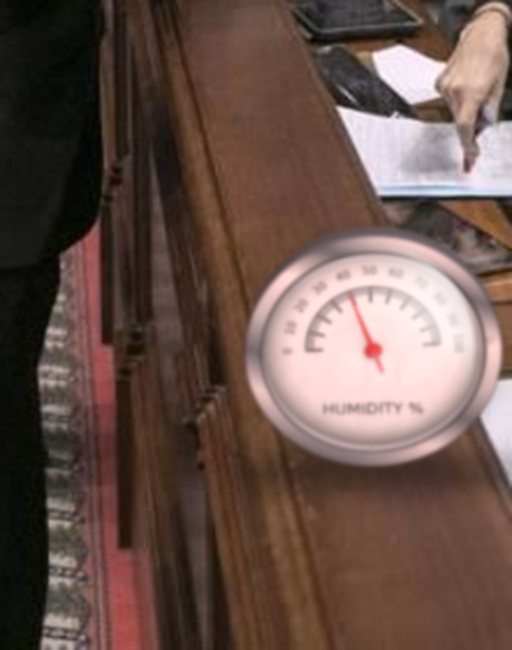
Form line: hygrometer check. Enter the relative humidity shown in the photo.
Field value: 40 %
